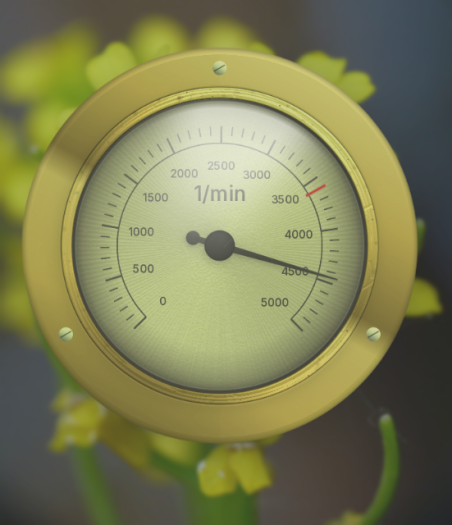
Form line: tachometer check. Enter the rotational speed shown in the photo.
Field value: 4450 rpm
